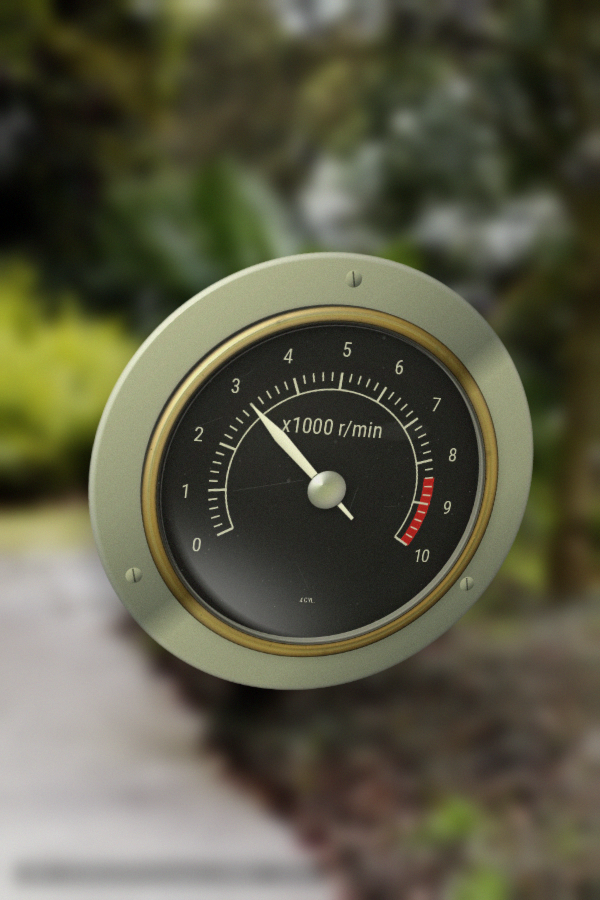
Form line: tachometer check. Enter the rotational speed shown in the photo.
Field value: 3000 rpm
